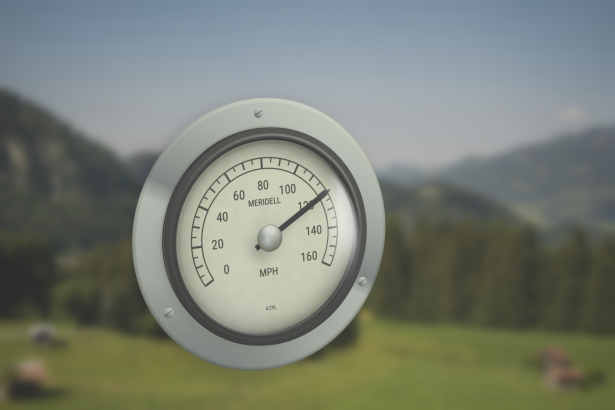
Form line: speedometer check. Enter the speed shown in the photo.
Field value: 120 mph
